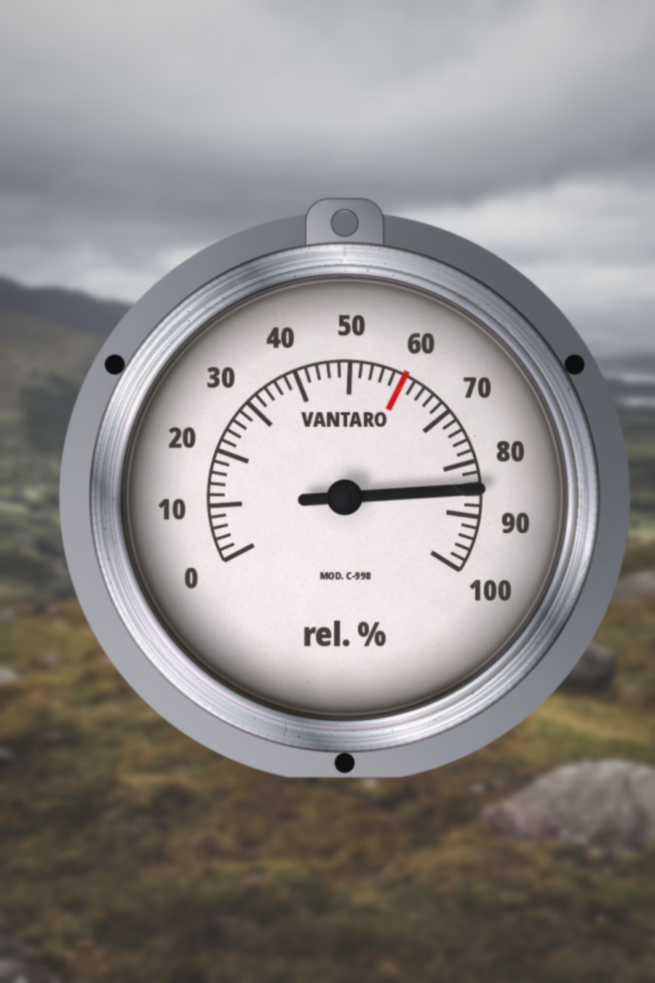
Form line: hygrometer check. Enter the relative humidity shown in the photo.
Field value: 85 %
